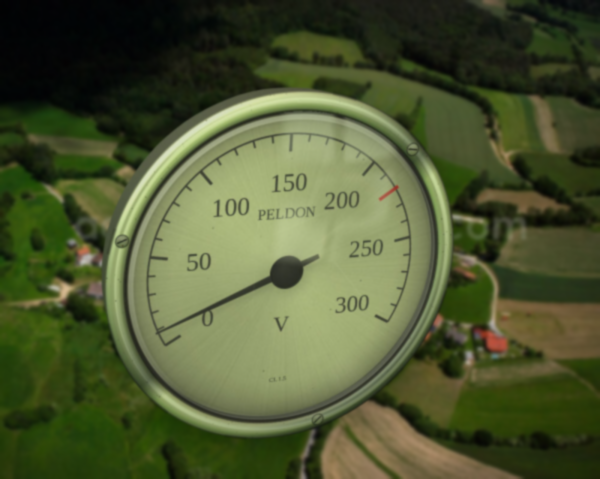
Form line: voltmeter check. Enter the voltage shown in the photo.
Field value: 10 V
